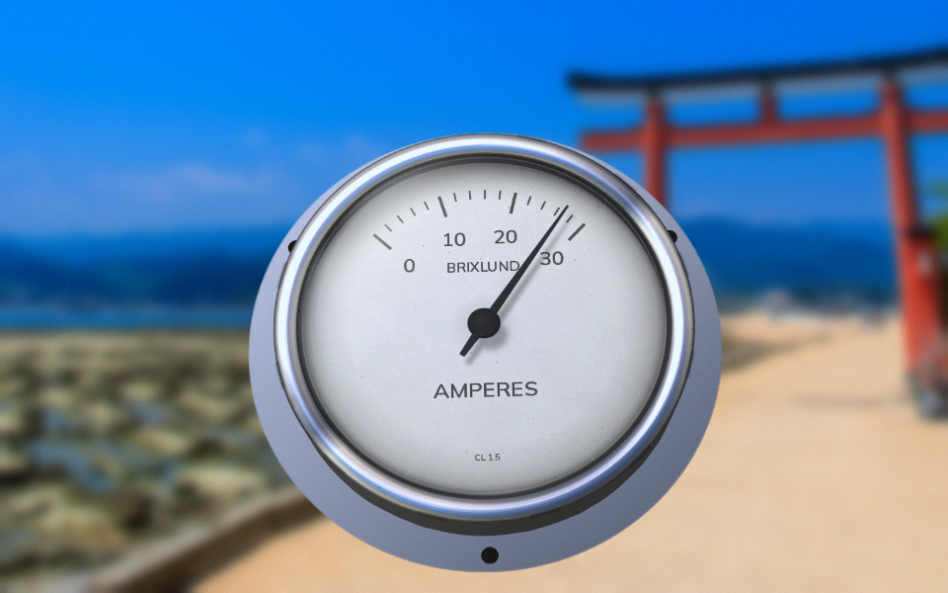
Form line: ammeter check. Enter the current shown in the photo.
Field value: 27 A
